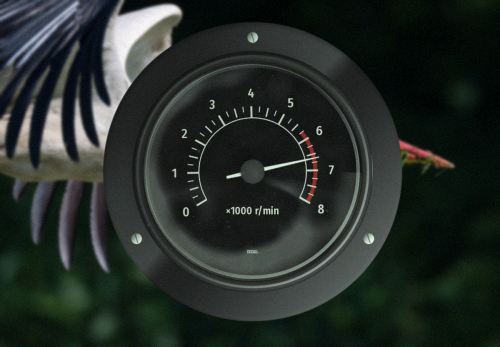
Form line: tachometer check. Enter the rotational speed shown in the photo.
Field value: 6625 rpm
